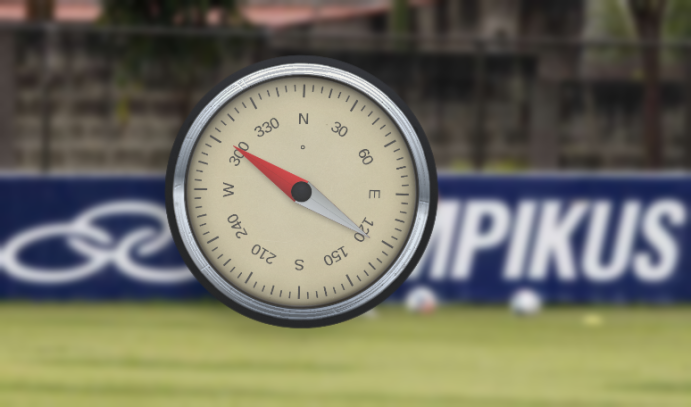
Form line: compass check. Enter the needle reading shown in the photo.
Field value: 302.5 °
